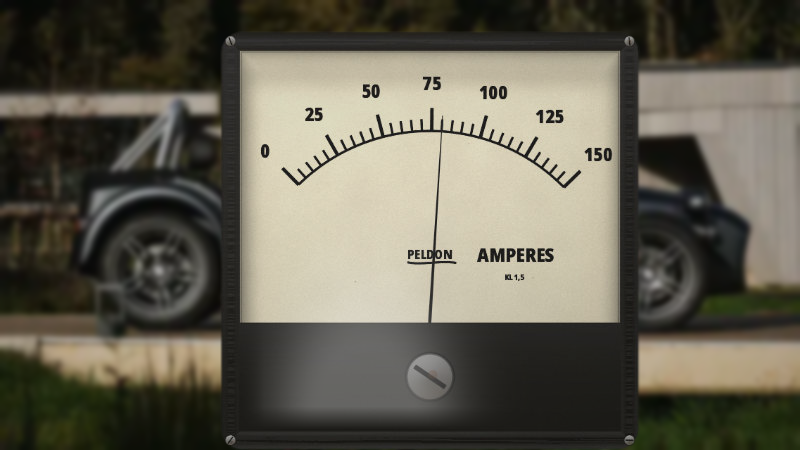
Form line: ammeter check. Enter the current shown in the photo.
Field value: 80 A
